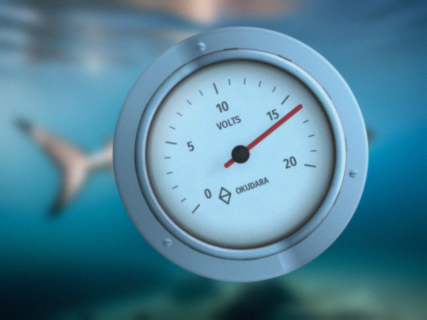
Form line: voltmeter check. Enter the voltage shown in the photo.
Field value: 16 V
